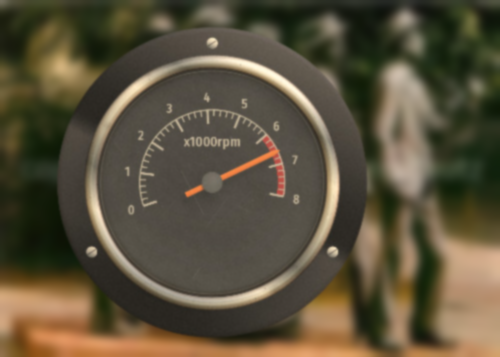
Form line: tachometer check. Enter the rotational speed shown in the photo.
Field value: 6600 rpm
